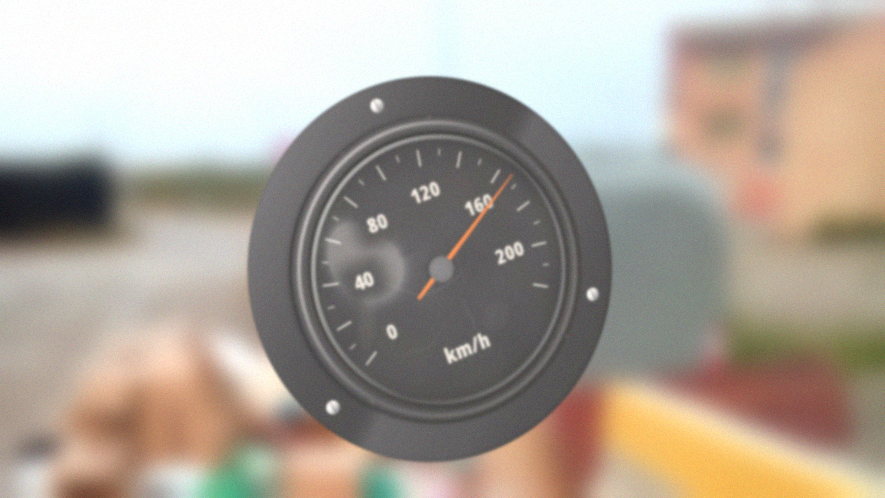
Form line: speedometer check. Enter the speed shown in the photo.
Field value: 165 km/h
